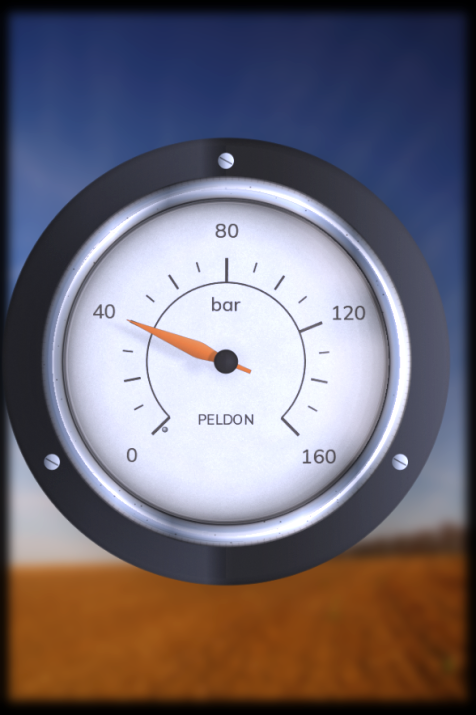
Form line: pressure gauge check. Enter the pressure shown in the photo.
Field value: 40 bar
